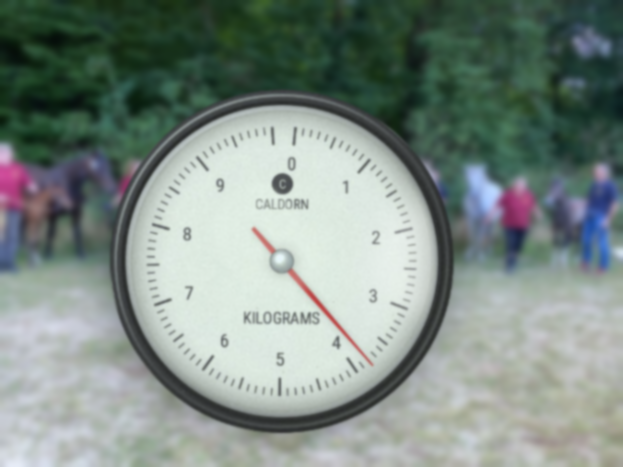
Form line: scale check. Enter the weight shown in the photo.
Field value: 3.8 kg
